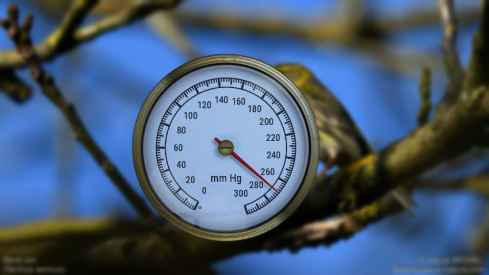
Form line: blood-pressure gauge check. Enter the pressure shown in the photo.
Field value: 270 mmHg
